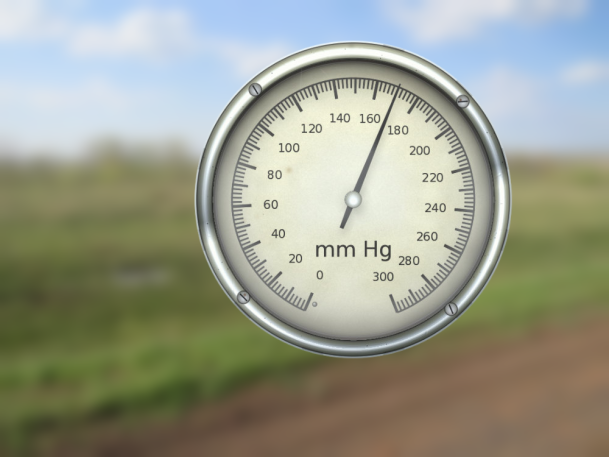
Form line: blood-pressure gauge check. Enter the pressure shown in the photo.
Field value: 170 mmHg
